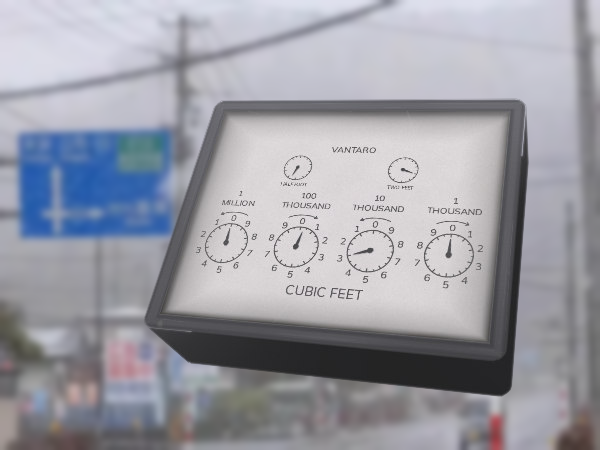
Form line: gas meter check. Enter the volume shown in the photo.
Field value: 3000 ft³
